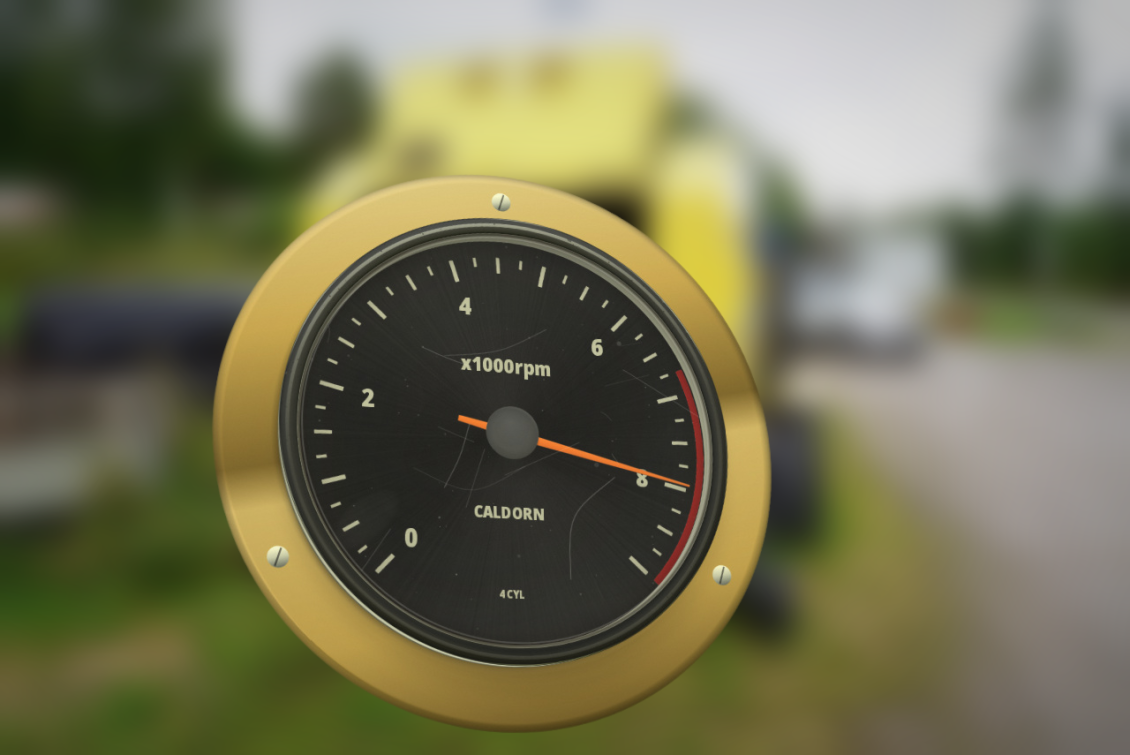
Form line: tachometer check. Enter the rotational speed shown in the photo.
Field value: 8000 rpm
